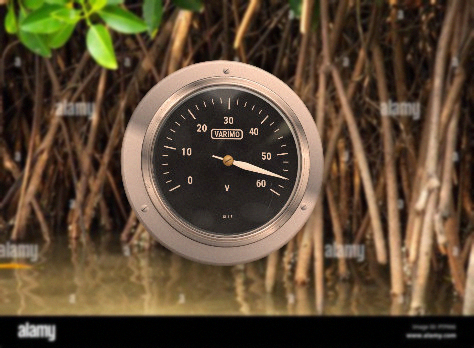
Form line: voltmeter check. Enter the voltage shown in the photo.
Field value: 56 V
